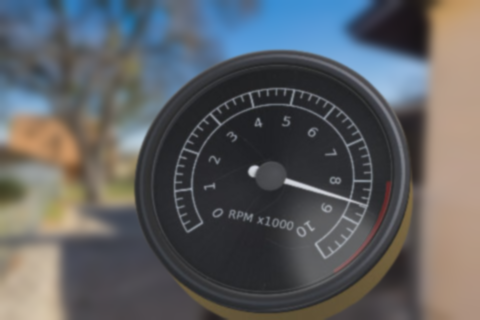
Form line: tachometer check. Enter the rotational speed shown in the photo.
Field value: 8600 rpm
